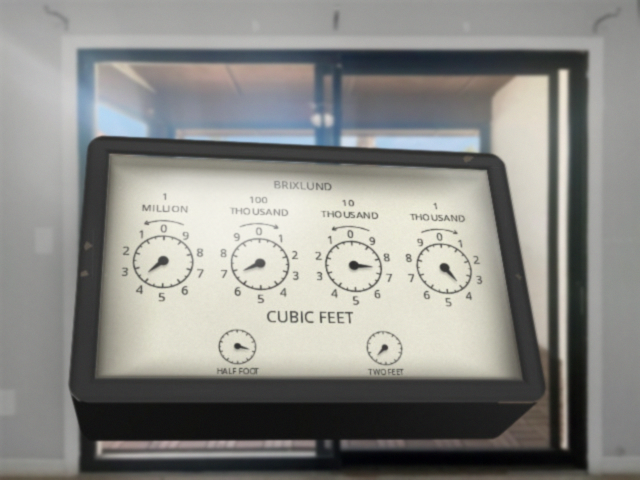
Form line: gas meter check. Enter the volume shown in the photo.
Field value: 367400 ft³
